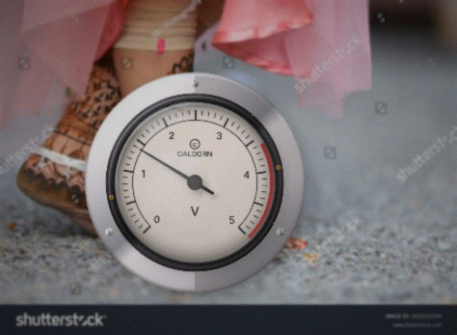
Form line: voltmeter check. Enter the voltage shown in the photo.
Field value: 1.4 V
